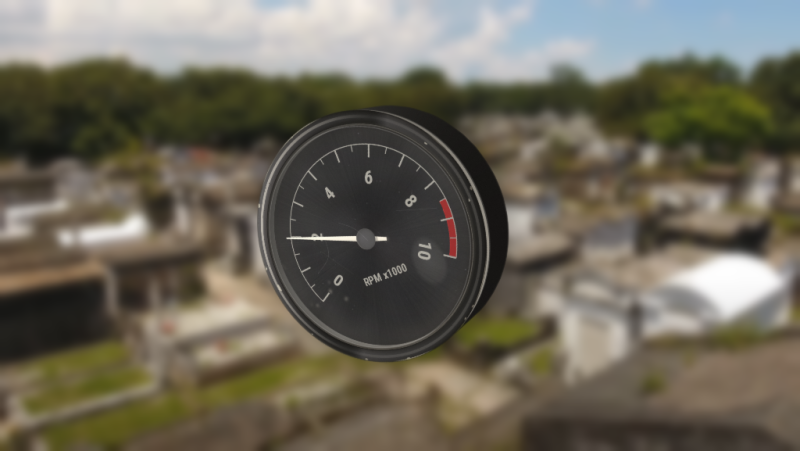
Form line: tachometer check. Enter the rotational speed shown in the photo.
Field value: 2000 rpm
